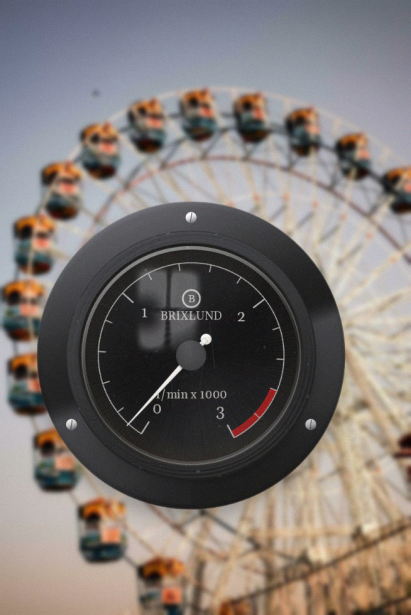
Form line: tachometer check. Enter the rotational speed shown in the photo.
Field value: 100 rpm
